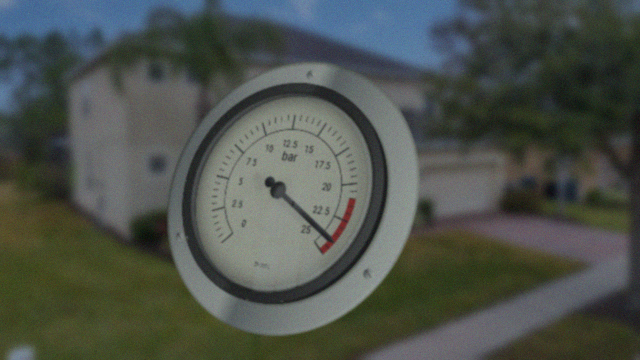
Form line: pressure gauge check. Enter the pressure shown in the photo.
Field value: 24 bar
